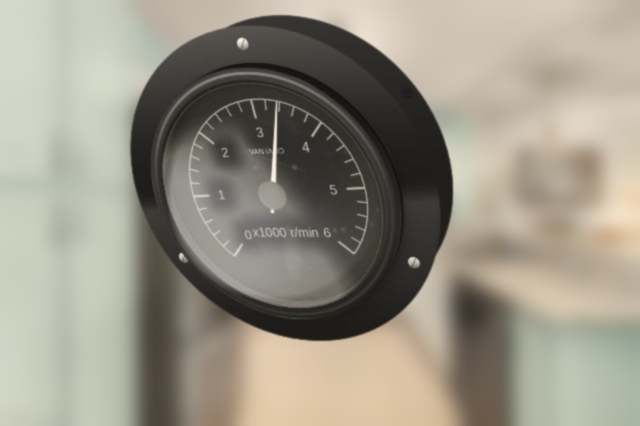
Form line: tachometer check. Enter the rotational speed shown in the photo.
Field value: 3400 rpm
